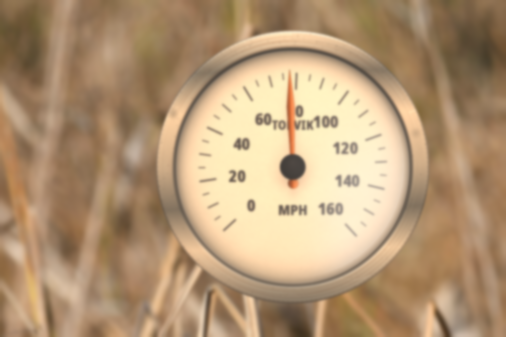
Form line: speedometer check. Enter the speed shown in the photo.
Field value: 77.5 mph
